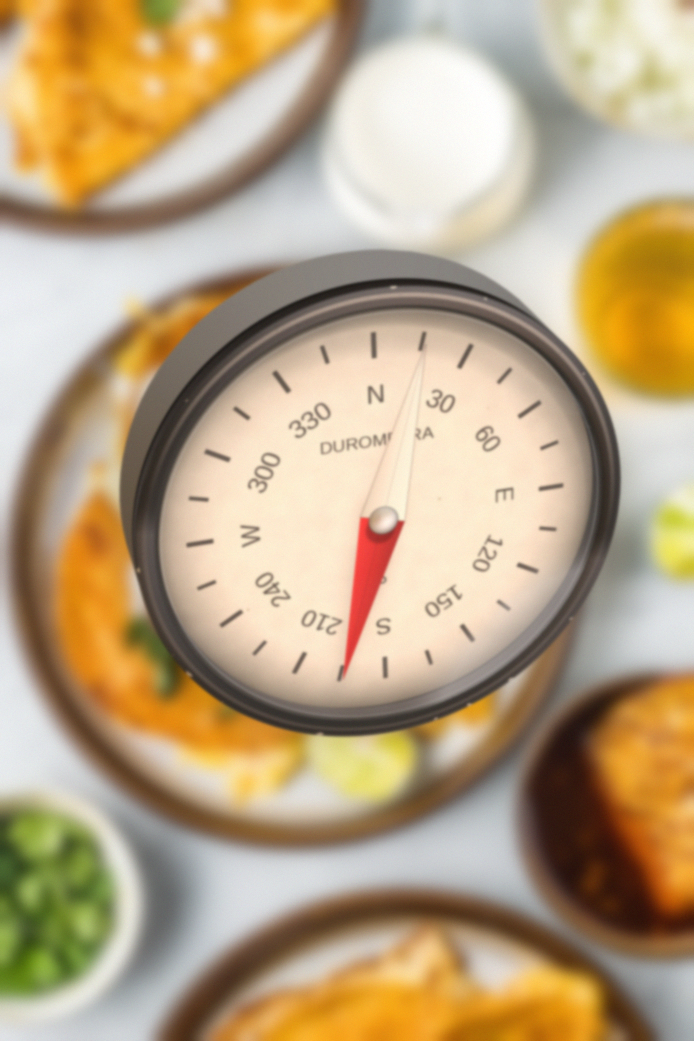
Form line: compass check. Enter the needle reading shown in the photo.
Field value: 195 °
